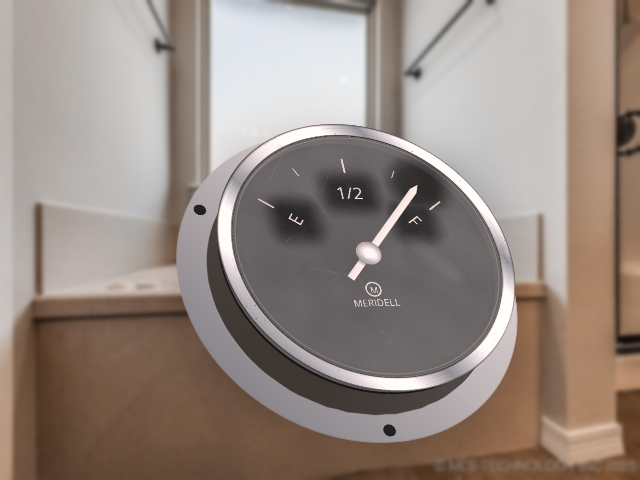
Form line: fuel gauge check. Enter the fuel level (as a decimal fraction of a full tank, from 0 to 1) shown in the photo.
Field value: 0.875
